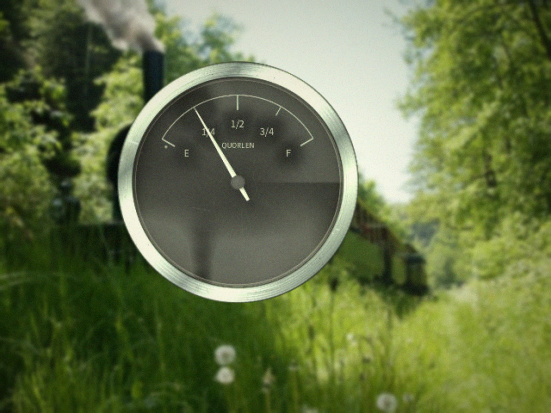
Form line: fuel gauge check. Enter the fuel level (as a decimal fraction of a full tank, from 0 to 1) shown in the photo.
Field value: 0.25
